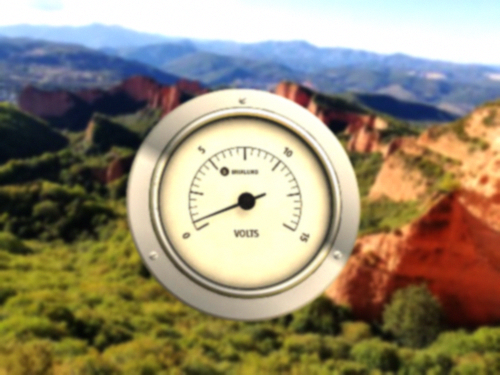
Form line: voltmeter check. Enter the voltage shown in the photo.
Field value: 0.5 V
